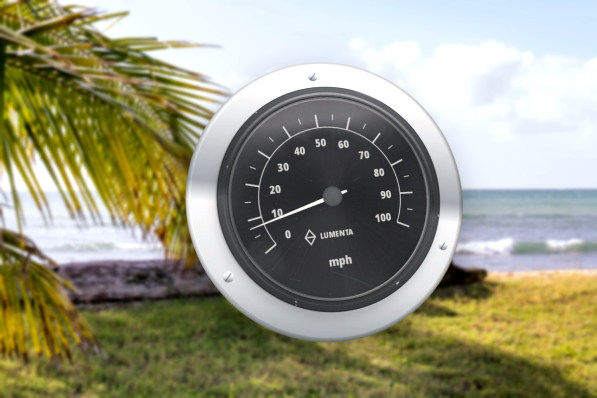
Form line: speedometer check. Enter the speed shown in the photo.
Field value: 7.5 mph
